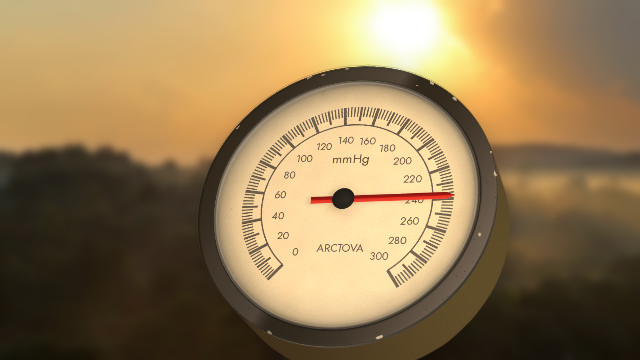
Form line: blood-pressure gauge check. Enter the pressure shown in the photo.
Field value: 240 mmHg
